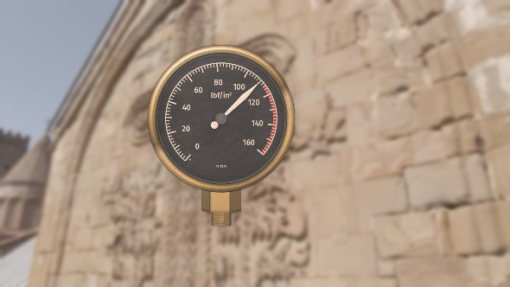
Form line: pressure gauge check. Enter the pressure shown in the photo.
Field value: 110 psi
